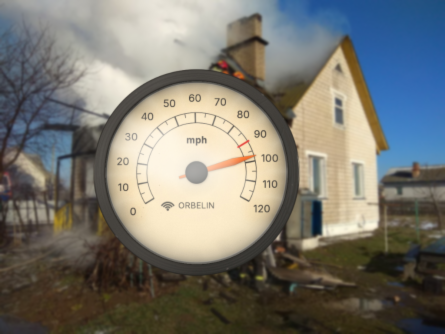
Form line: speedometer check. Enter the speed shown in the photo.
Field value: 97.5 mph
